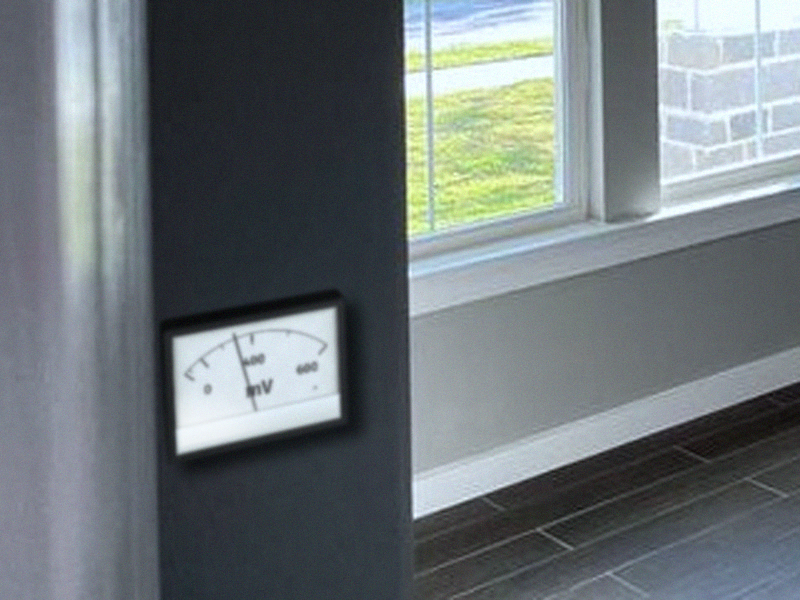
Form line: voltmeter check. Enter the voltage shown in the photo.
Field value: 350 mV
